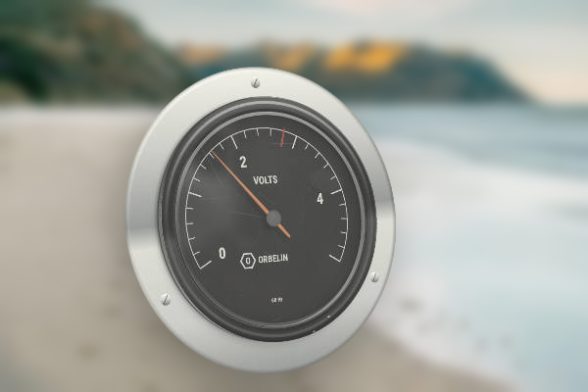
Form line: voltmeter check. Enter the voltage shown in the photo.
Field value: 1.6 V
